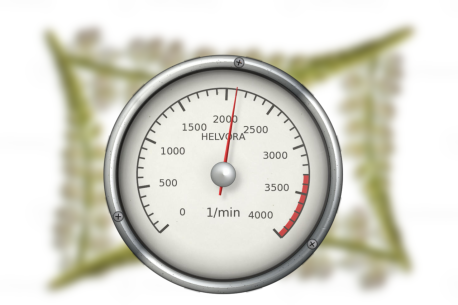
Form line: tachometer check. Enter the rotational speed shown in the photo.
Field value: 2100 rpm
